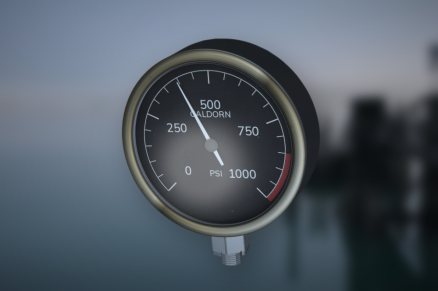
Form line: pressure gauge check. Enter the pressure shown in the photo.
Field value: 400 psi
